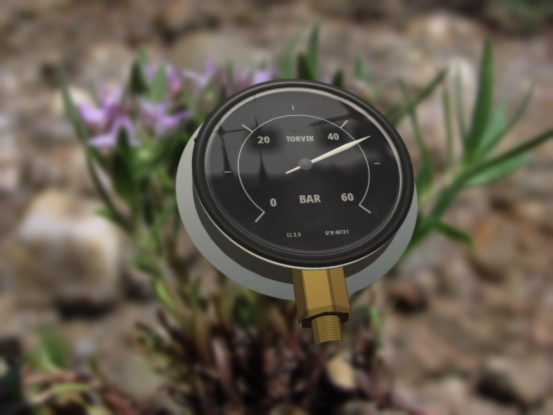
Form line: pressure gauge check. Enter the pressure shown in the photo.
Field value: 45 bar
